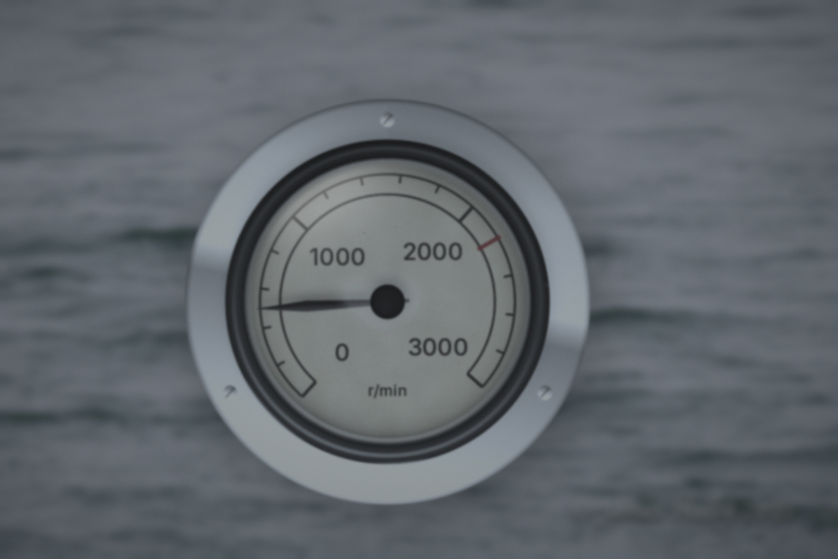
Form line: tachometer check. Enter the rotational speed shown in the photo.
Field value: 500 rpm
